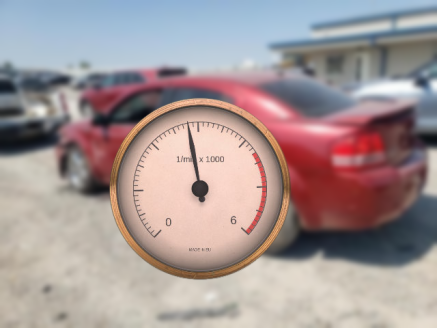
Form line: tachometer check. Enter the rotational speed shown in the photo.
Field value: 2800 rpm
